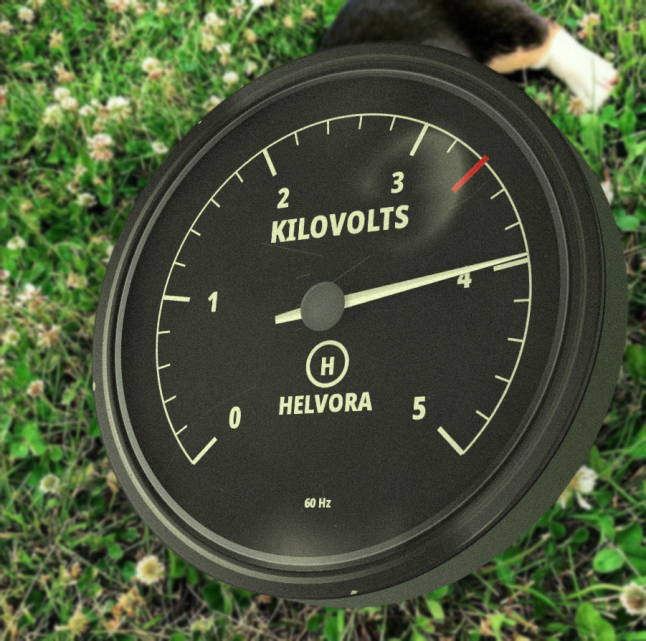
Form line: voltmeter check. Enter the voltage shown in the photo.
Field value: 4 kV
